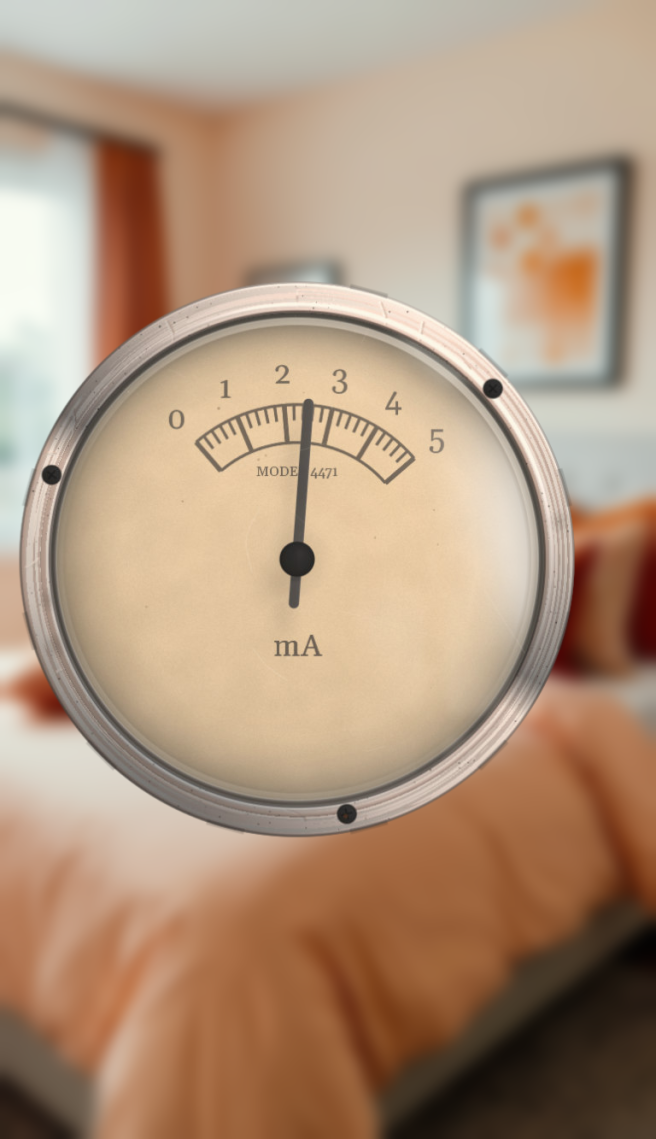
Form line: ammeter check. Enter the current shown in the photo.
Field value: 2.5 mA
